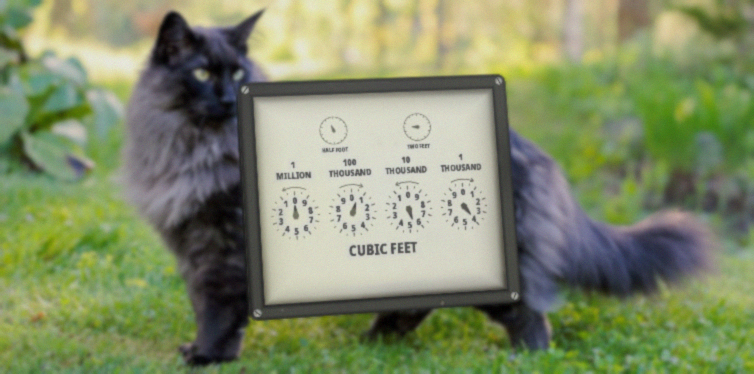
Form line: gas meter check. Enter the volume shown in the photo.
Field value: 5400 ft³
